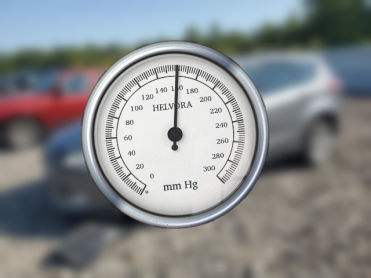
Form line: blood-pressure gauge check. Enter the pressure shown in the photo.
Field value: 160 mmHg
